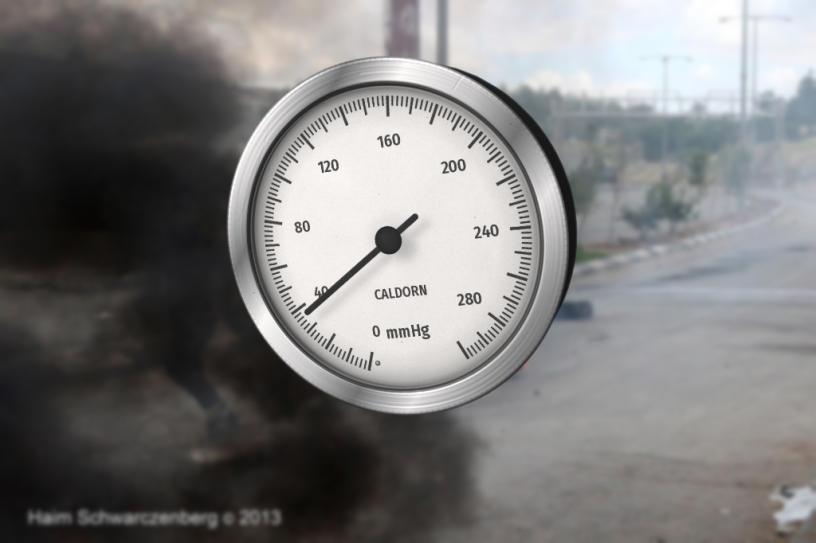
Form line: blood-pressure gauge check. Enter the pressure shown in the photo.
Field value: 36 mmHg
